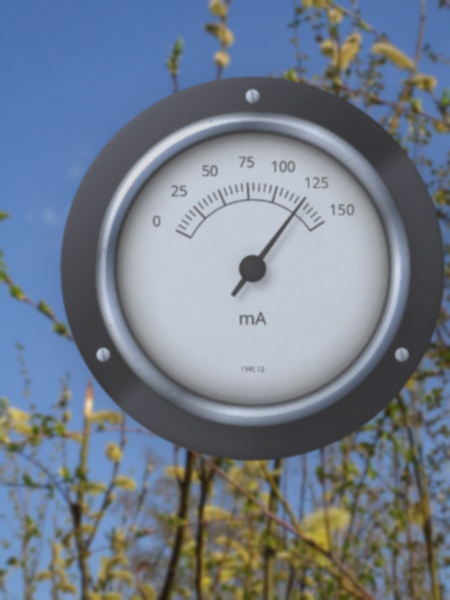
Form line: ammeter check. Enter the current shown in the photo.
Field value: 125 mA
